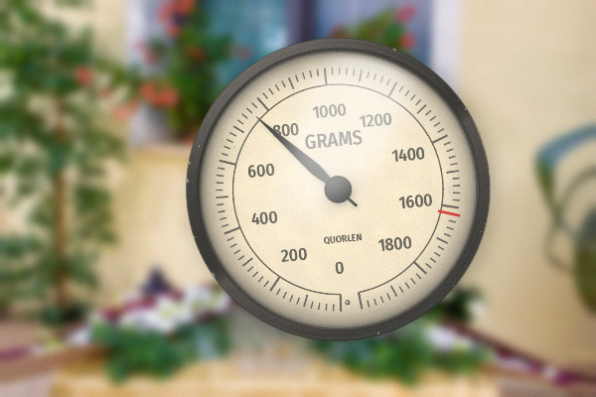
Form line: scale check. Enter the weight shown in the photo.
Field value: 760 g
